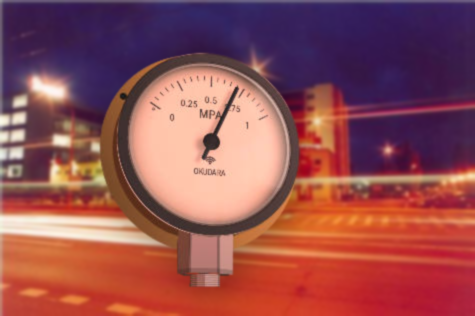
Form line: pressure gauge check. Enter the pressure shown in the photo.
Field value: 0.7 MPa
